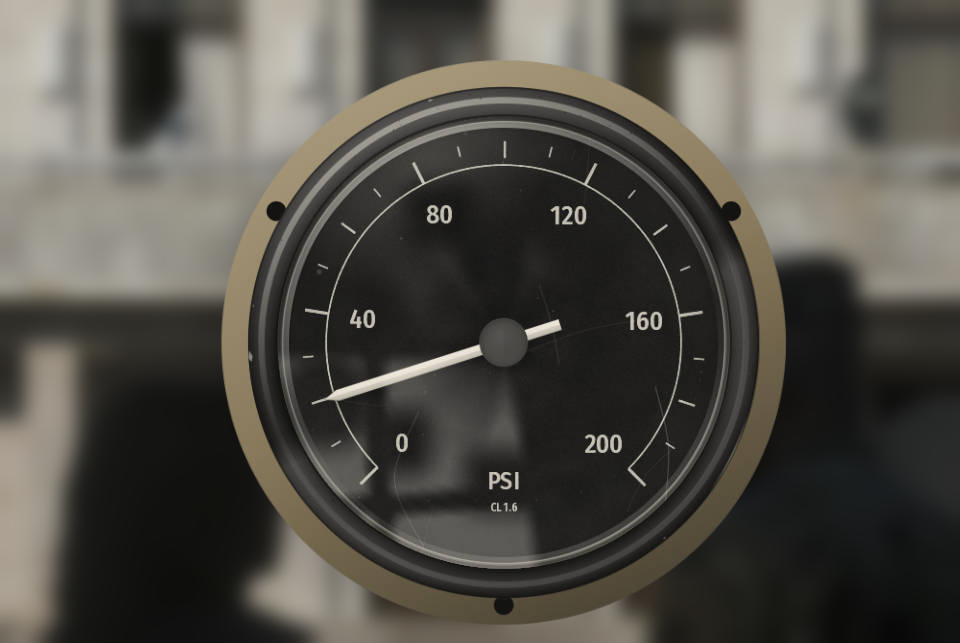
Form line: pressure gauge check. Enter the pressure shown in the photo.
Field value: 20 psi
